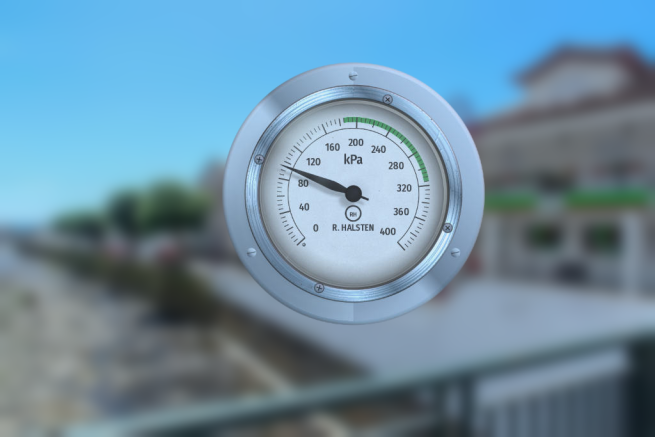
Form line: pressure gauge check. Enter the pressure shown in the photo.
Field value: 95 kPa
